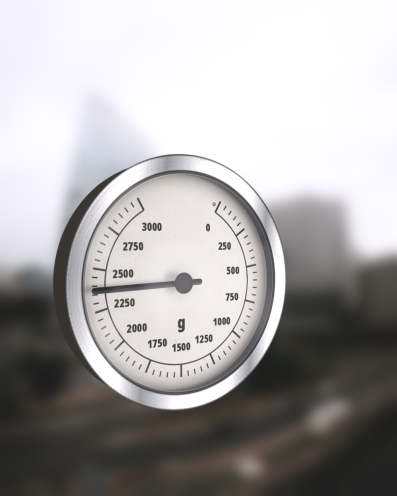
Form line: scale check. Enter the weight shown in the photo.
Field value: 2375 g
